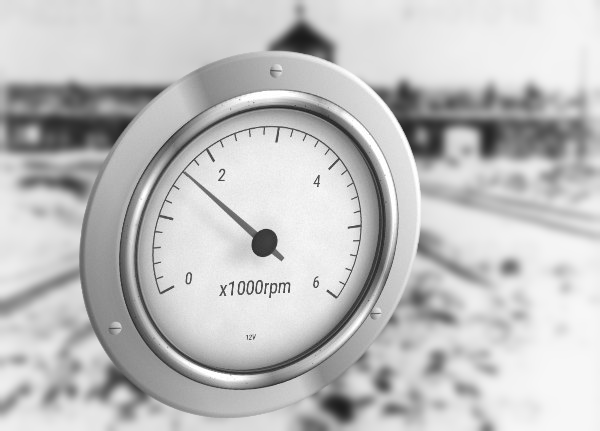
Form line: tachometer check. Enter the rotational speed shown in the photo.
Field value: 1600 rpm
